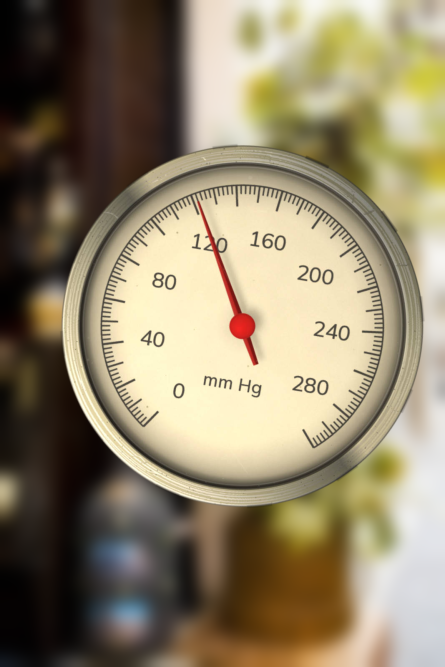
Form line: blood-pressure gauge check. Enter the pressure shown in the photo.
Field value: 122 mmHg
